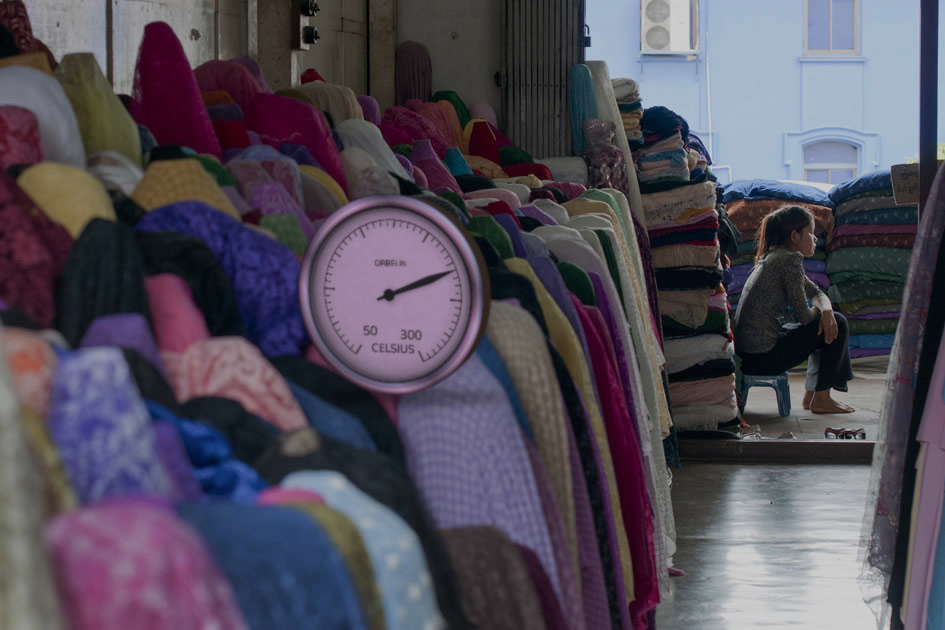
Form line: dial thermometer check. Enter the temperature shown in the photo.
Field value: 230 °C
